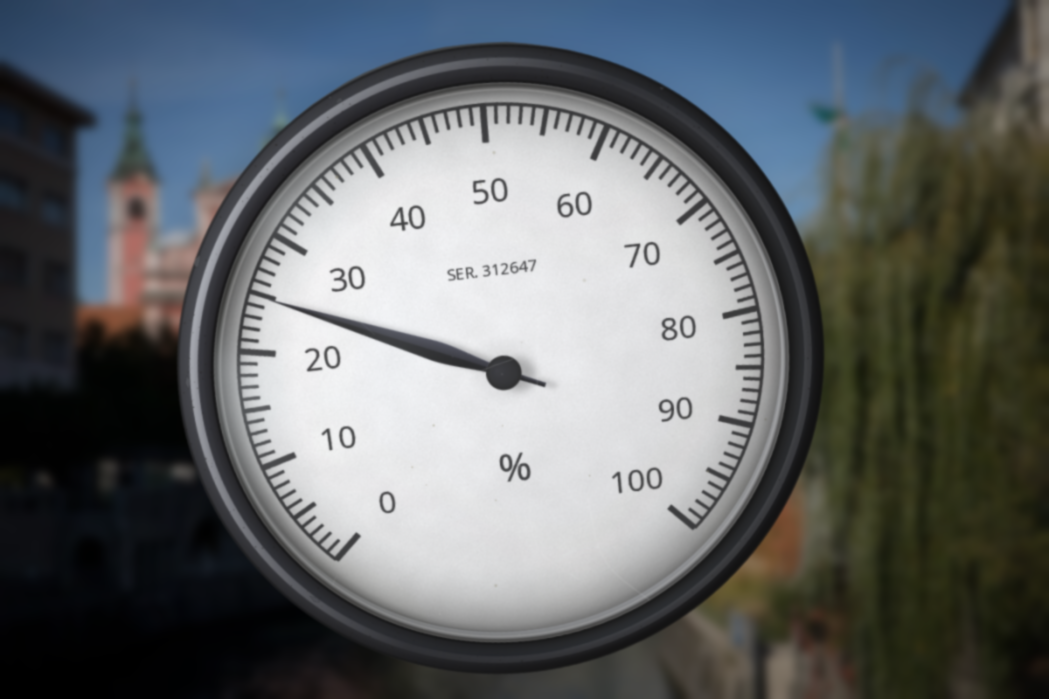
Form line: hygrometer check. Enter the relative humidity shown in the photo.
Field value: 25 %
